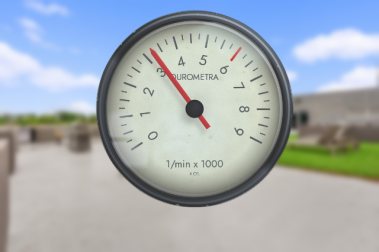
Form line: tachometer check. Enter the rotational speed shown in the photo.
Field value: 3250 rpm
